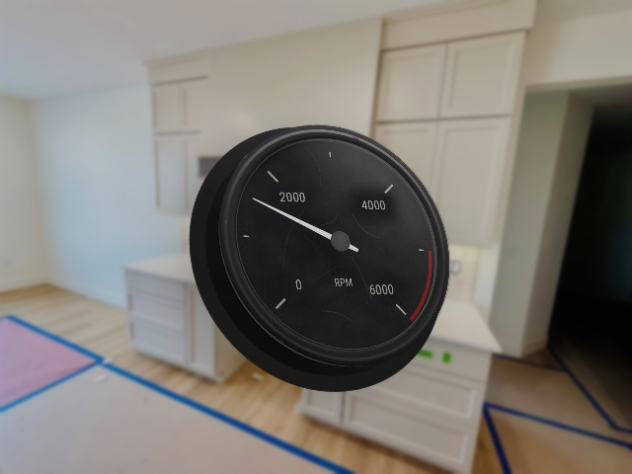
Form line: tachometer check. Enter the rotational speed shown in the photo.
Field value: 1500 rpm
